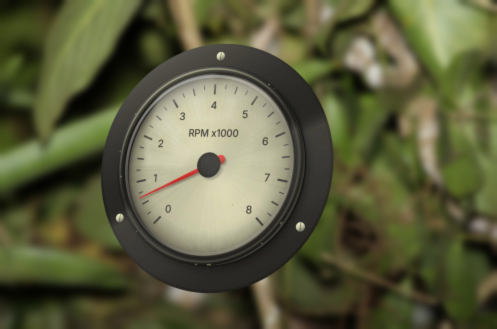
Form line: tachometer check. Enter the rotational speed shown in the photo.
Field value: 625 rpm
